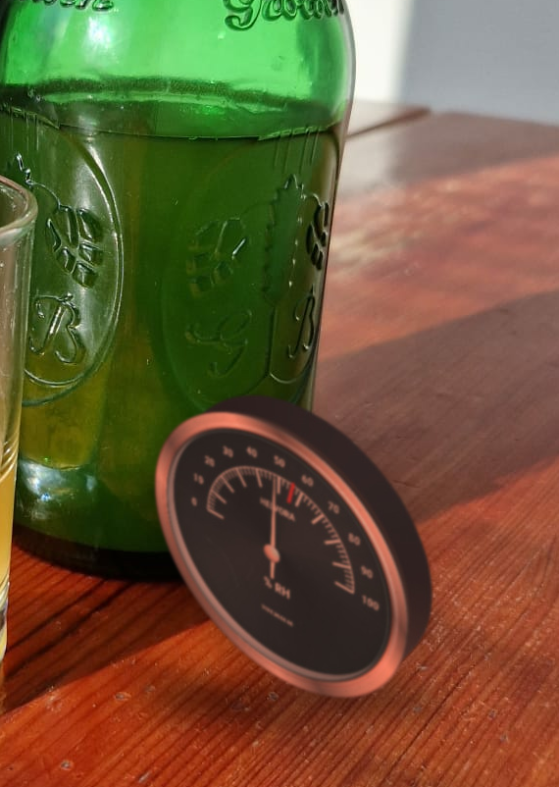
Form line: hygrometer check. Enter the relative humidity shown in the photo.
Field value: 50 %
